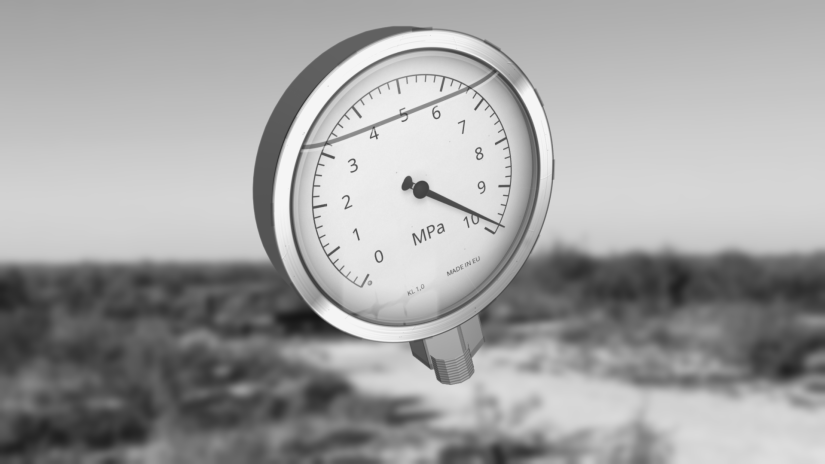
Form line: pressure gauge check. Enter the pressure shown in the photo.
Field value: 9.8 MPa
